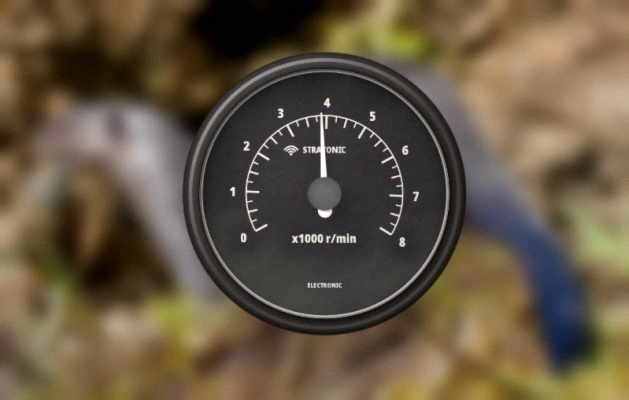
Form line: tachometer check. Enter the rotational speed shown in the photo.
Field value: 3875 rpm
